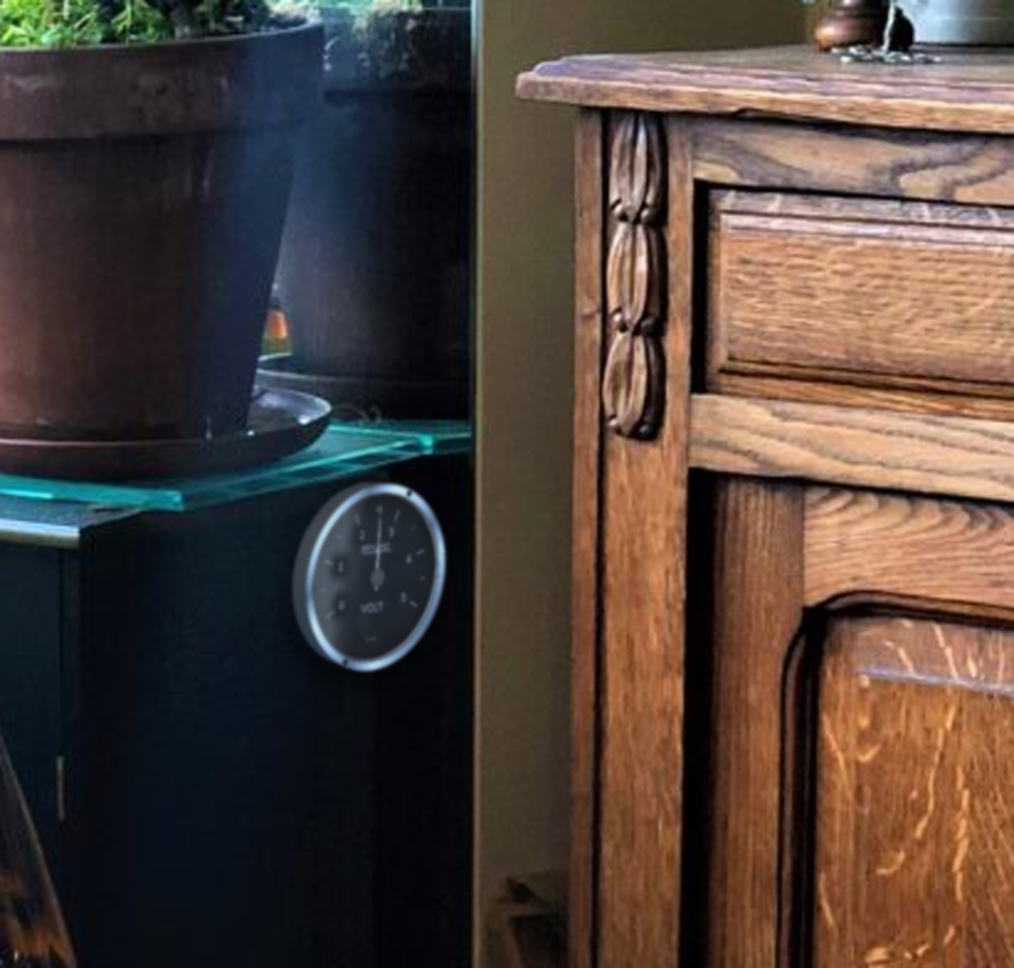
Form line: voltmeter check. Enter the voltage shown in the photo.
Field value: 2.5 V
